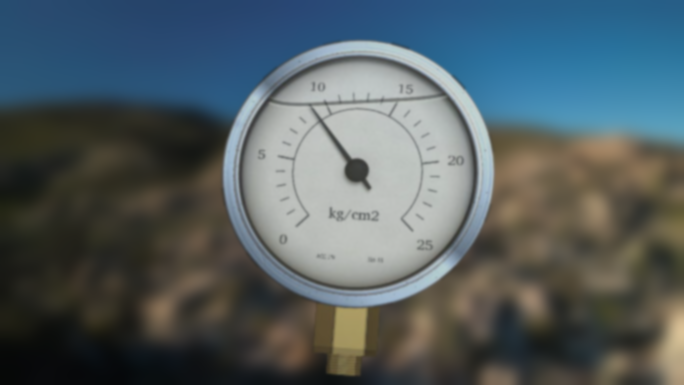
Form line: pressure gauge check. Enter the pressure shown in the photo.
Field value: 9 kg/cm²
